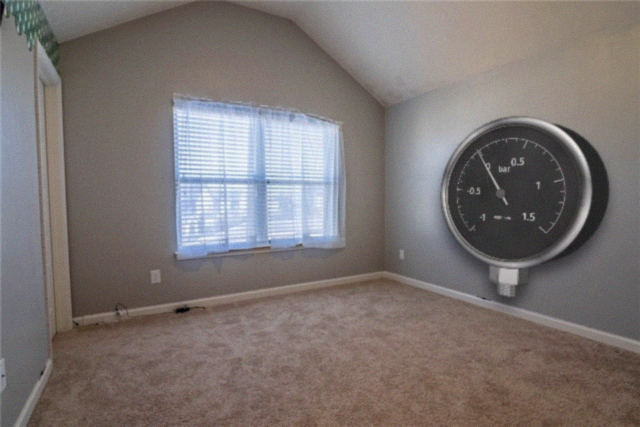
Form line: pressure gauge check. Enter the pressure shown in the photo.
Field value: 0 bar
